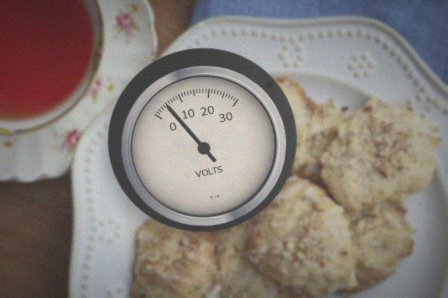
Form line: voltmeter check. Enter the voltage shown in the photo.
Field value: 5 V
